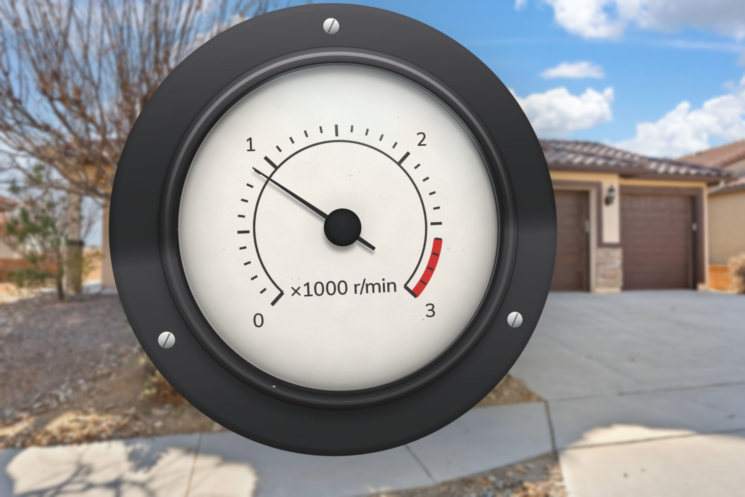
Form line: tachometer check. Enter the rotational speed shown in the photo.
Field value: 900 rpm
